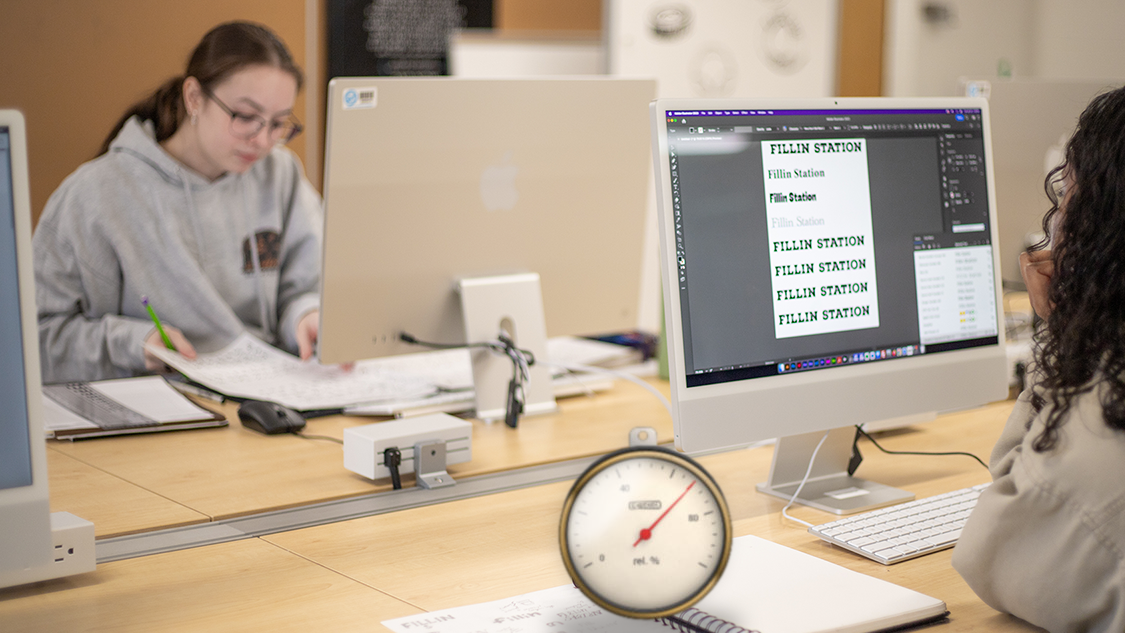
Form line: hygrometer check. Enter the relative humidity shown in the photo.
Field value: 68 %
